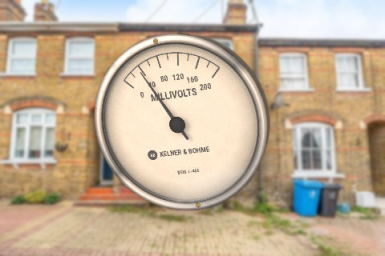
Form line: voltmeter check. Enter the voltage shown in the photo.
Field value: 40 mV
